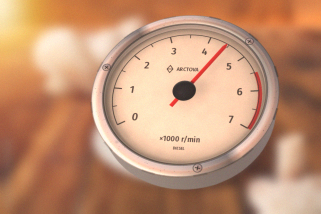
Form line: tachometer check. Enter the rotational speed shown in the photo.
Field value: 4500 rpm
